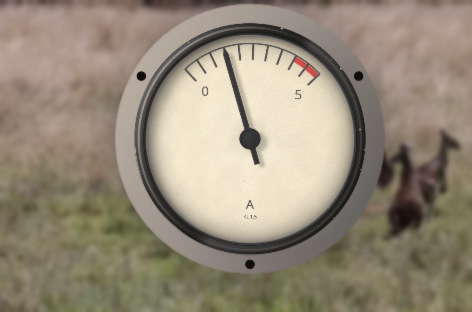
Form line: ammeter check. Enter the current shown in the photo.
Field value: 1.5 A
